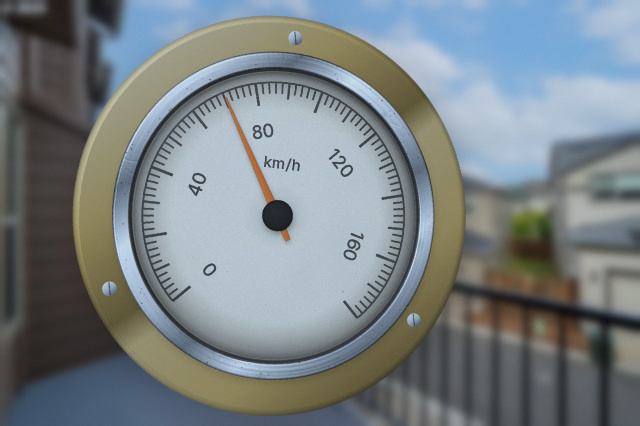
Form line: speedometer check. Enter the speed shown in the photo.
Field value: 70 km/h
